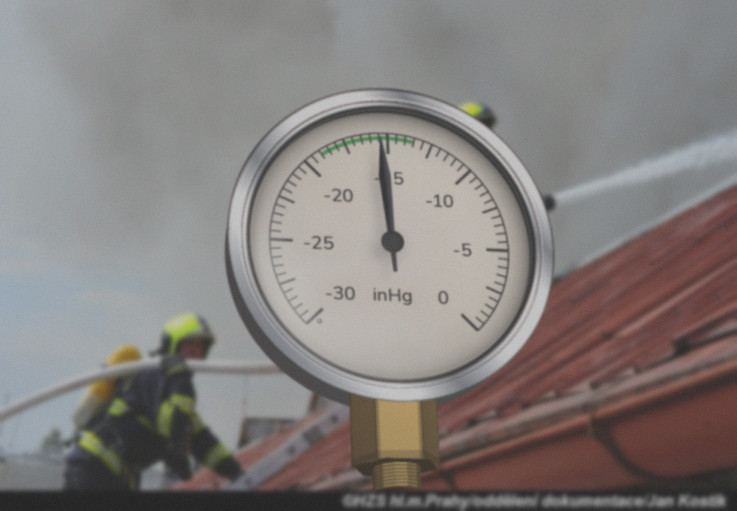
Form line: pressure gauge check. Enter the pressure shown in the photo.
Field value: -15.5 inHg
